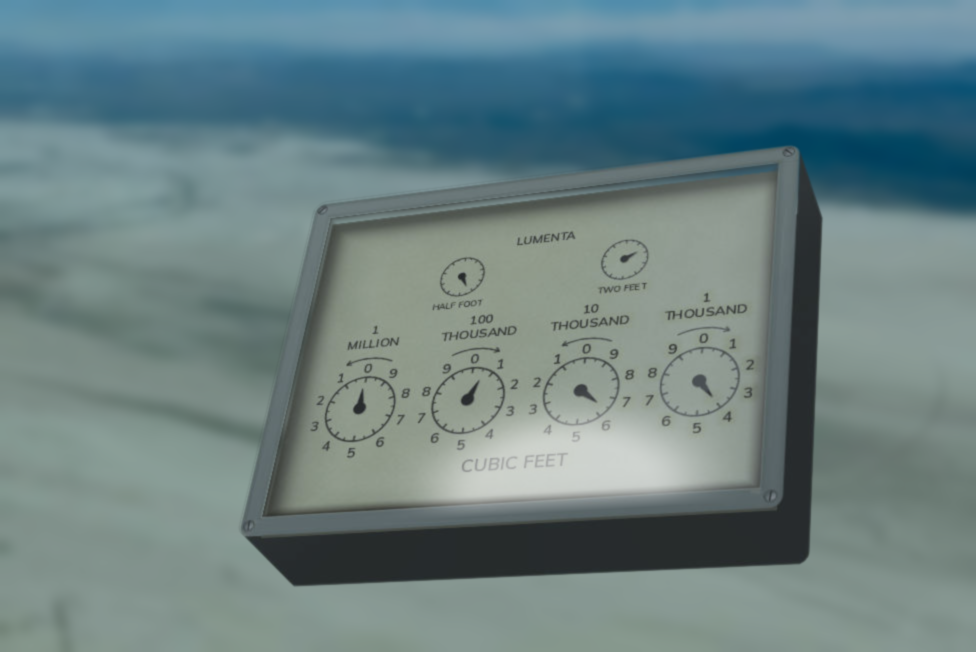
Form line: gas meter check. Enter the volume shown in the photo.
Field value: 6400 ft³
